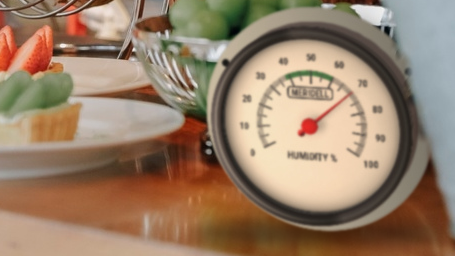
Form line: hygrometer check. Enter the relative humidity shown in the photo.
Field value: 70 %
